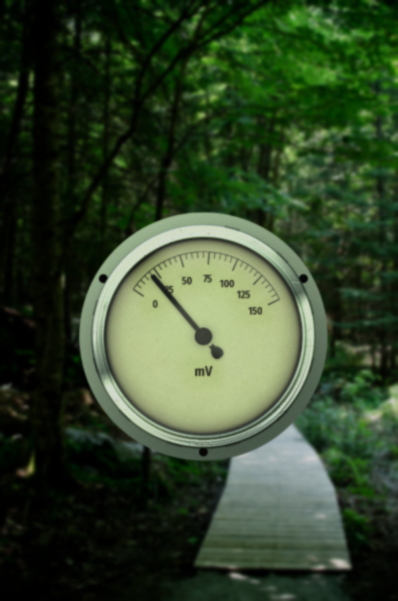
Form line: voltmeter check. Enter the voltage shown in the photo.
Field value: 20 mV
